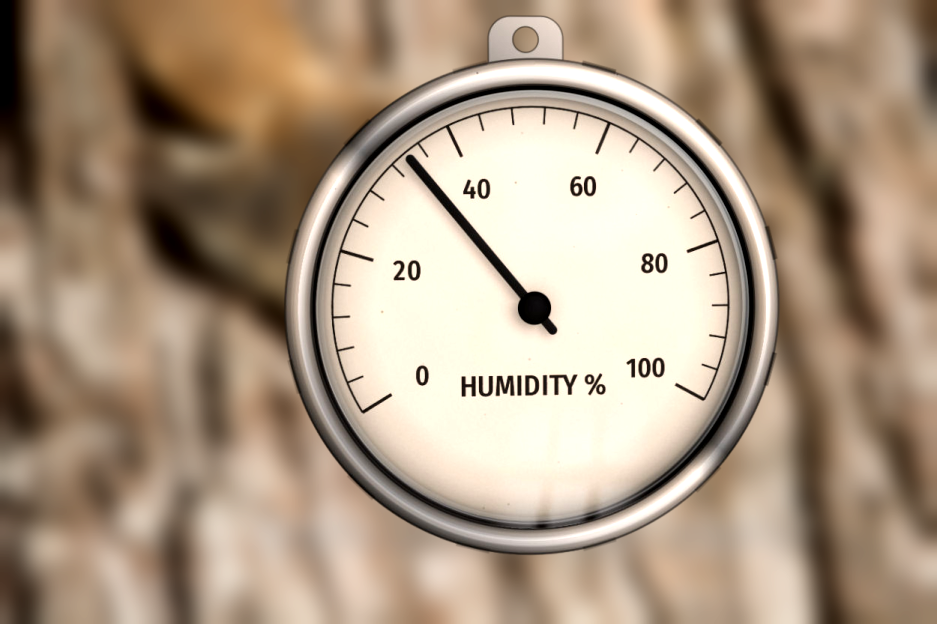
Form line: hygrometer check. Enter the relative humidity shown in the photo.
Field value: 34 %
